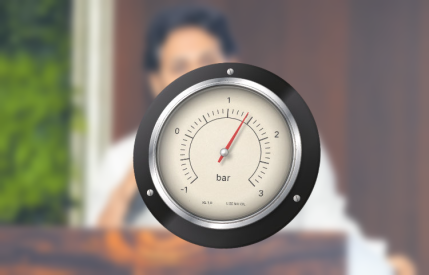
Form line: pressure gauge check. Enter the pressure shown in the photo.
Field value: 1.4 bar
